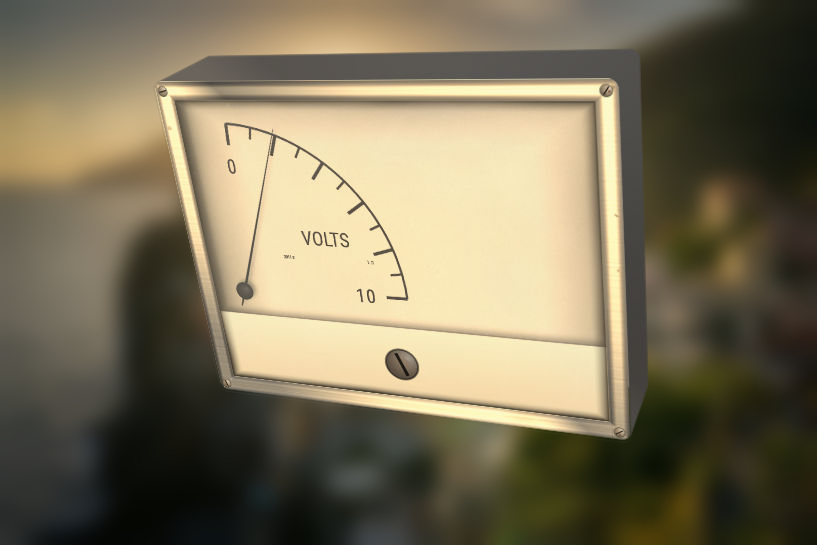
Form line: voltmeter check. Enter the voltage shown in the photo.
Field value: 2 V
